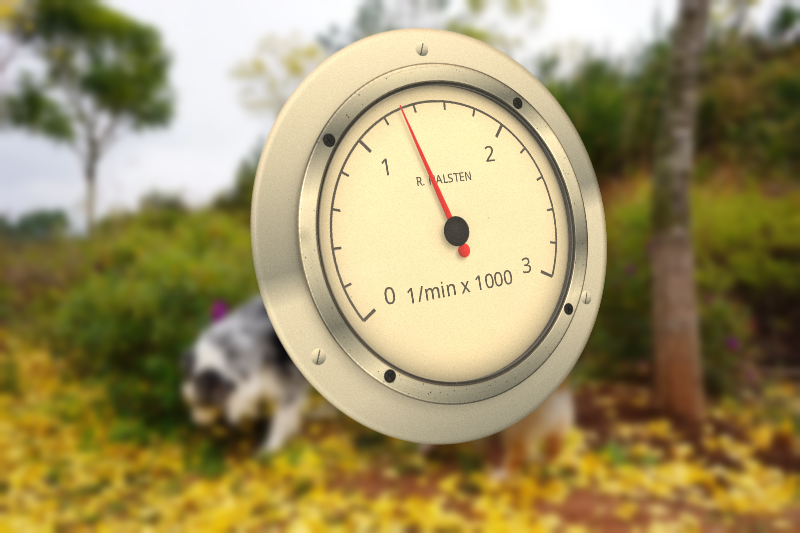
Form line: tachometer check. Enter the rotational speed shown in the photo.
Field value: 1300 rpm
